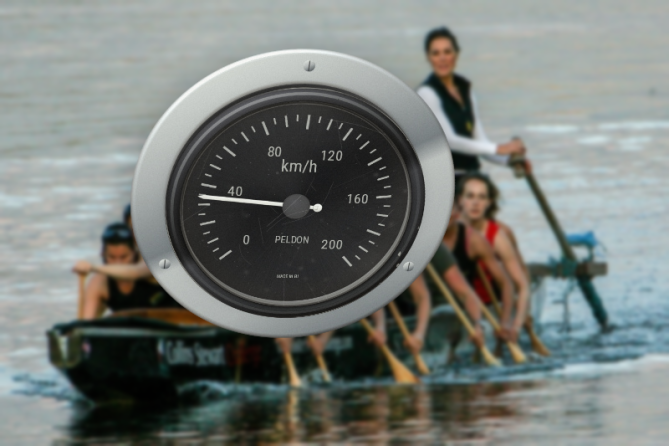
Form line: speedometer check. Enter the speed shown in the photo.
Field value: 35 km/h
